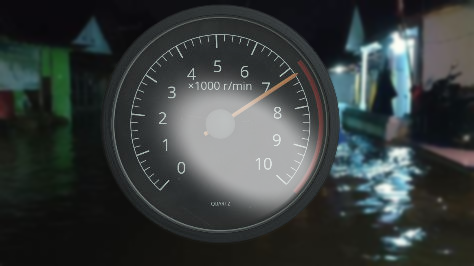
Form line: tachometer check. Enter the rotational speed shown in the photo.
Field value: 7200 rpm
